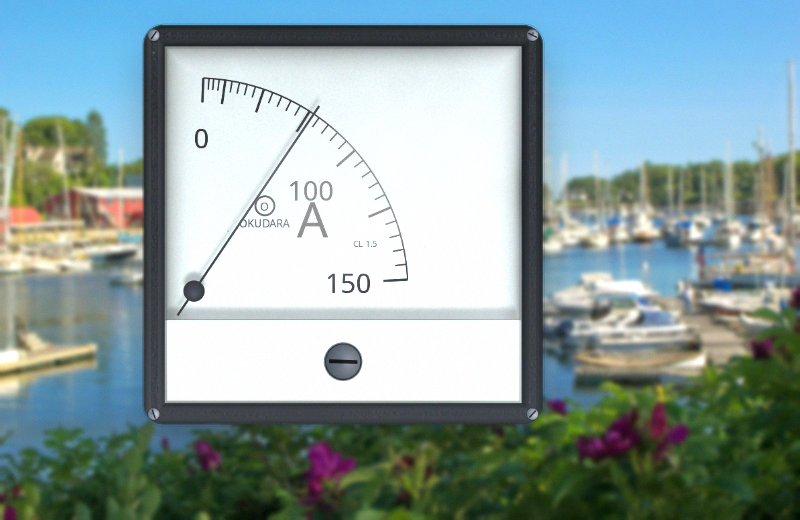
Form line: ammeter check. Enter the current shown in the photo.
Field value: 77.5 A
